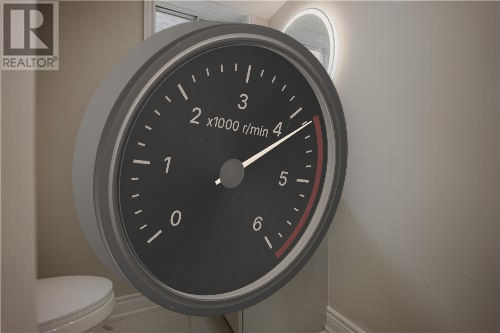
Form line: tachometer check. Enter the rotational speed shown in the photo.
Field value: 4200 rpm
